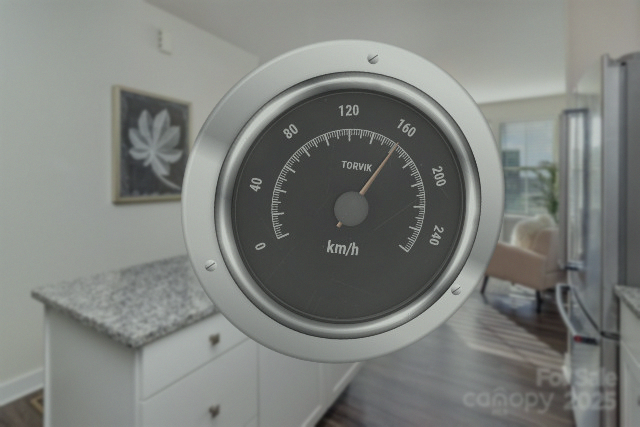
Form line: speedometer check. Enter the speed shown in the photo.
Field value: 160 km/h
